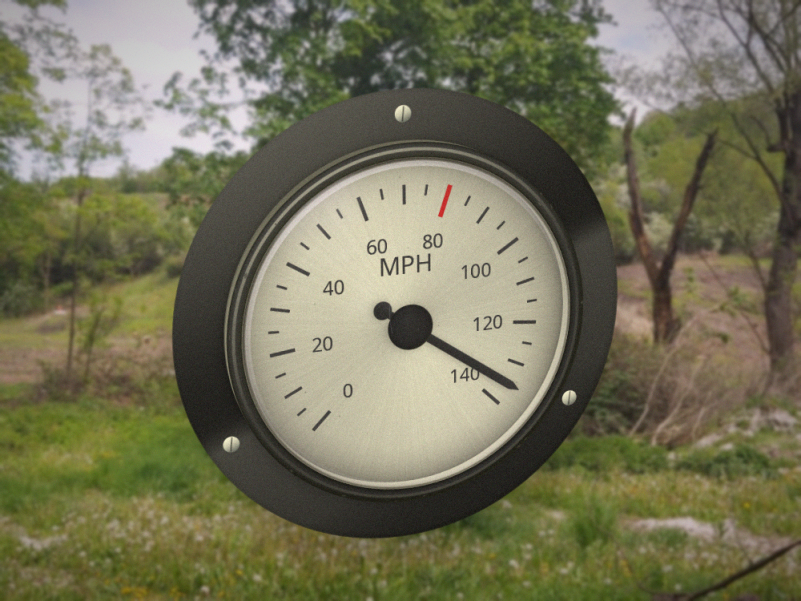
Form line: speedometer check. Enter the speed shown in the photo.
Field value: 135 mph
